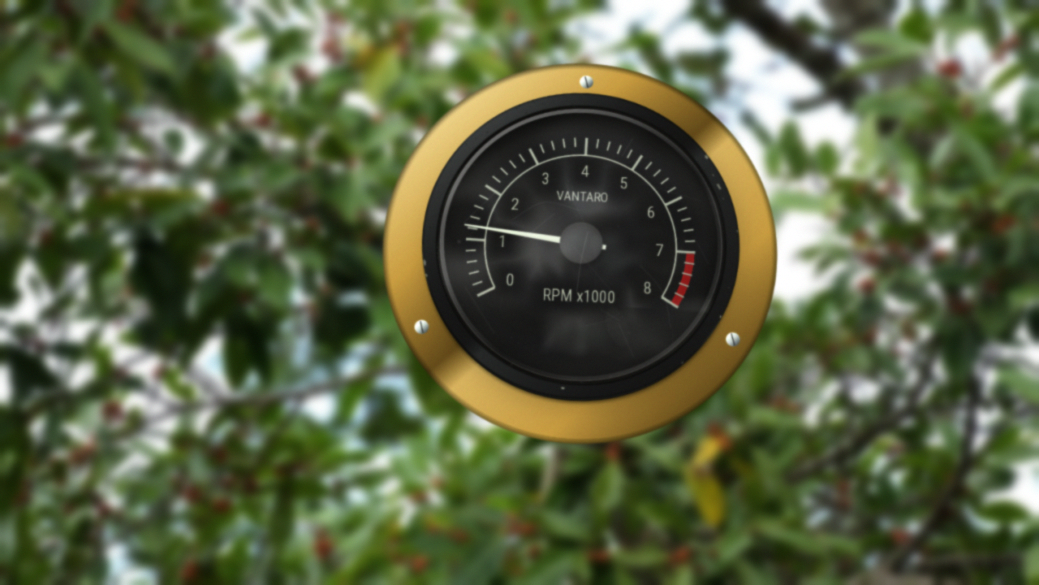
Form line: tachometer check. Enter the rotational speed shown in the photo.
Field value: 1200 rpm
